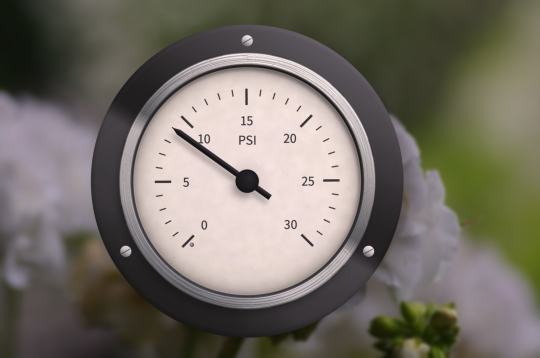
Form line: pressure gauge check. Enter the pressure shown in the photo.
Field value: 9 psi
